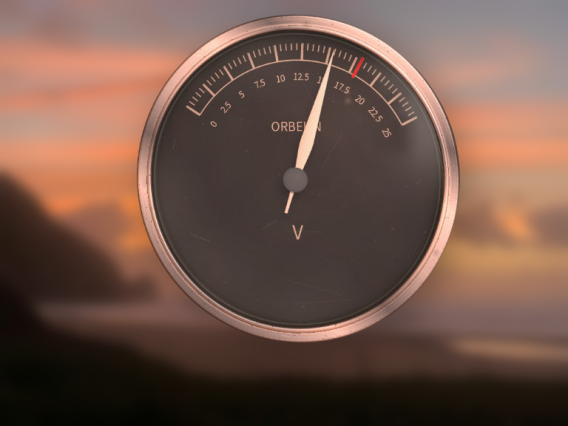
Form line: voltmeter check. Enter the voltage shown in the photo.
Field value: 15.5 V
